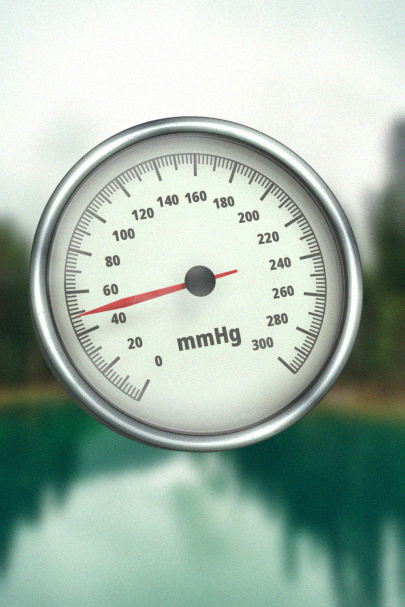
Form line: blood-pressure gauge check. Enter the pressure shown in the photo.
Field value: 48 mmHg
